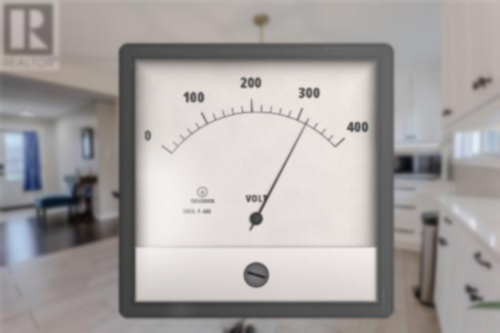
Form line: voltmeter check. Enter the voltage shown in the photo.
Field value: 320 V
